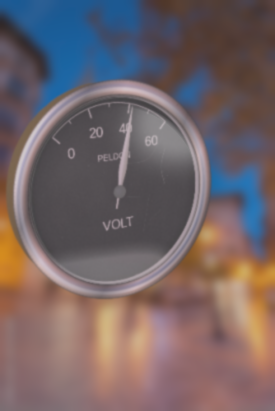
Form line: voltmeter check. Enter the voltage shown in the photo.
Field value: 40 V
